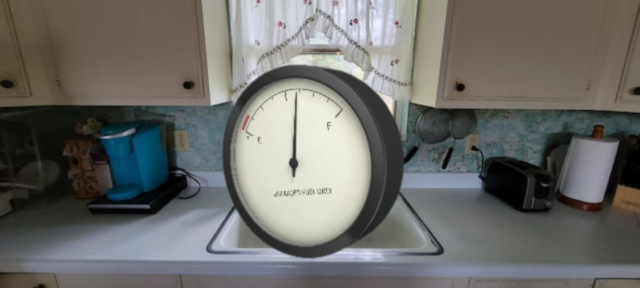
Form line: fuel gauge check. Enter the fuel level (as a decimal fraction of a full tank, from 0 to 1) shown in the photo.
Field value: 0.625
